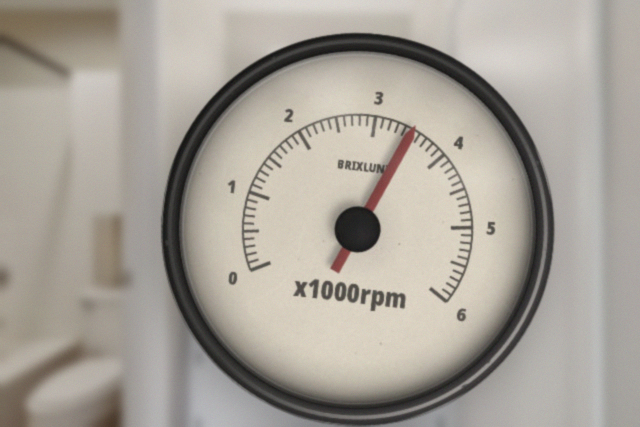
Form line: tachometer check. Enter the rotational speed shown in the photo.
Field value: 3500 rpm
